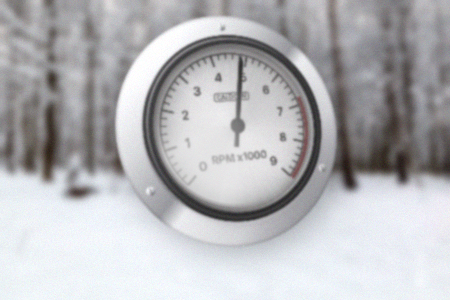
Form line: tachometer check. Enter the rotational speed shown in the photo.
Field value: 4800 rpm
